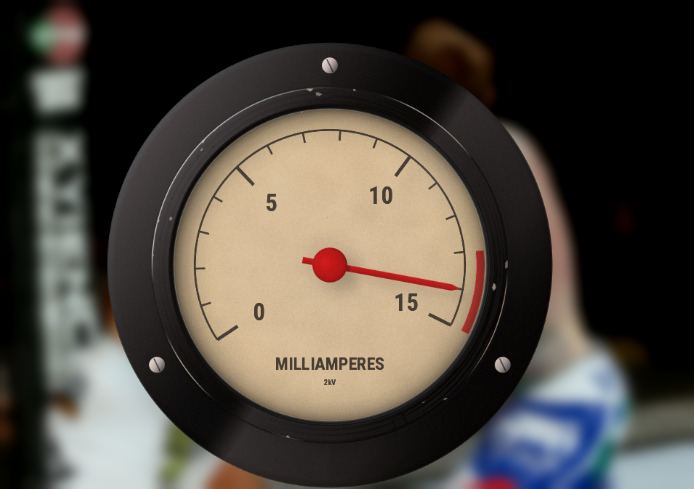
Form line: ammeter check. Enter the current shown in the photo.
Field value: 14 mA
